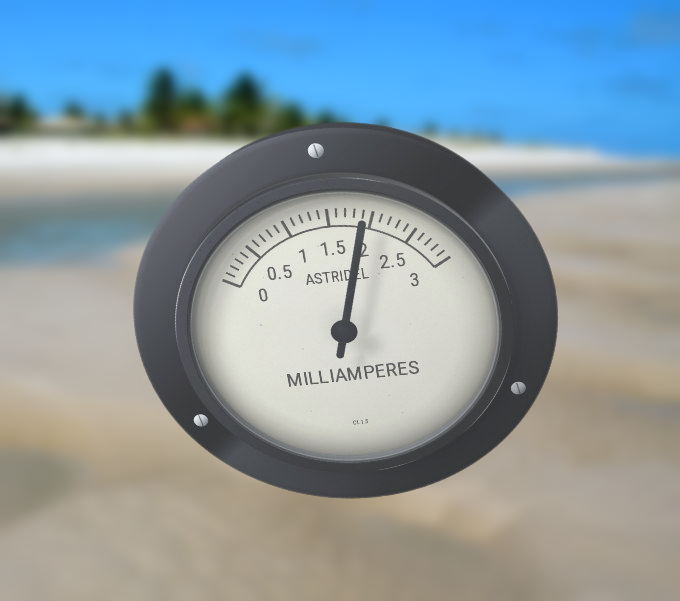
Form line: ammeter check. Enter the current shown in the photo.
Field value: 1.9 mA
